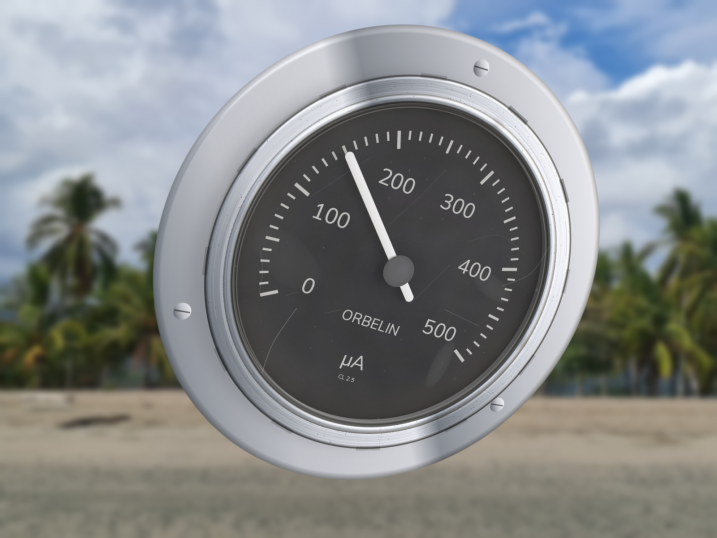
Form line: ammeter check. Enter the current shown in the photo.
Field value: 150 µA
